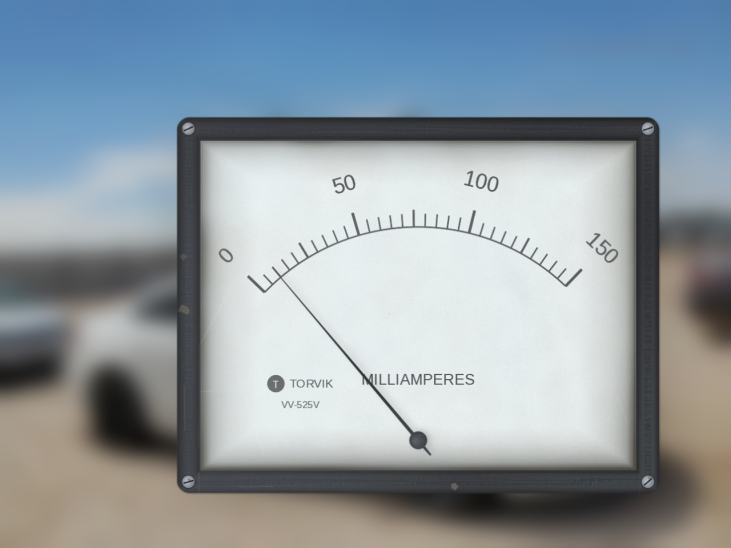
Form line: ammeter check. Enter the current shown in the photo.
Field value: 10 mA
